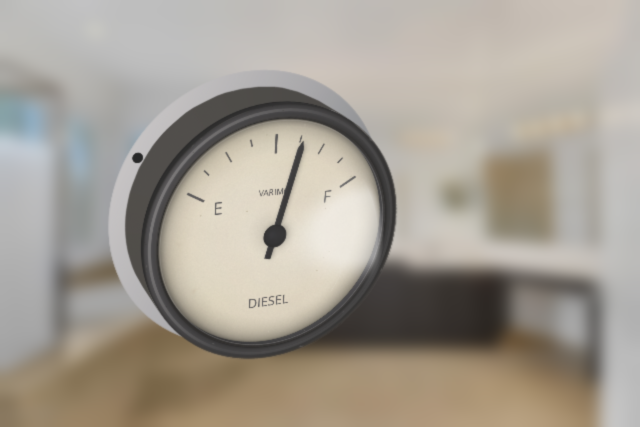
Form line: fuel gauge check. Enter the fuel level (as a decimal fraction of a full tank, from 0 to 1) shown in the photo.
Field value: 0.625
